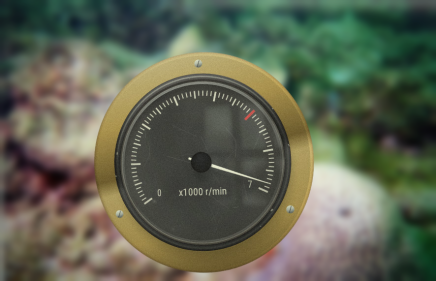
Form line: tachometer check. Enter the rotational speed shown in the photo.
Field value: 6800 rpm
